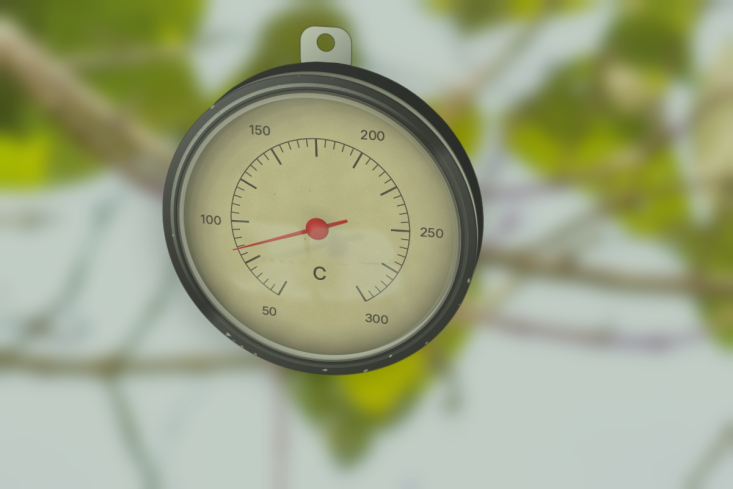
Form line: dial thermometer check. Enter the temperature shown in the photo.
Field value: 85 °C
